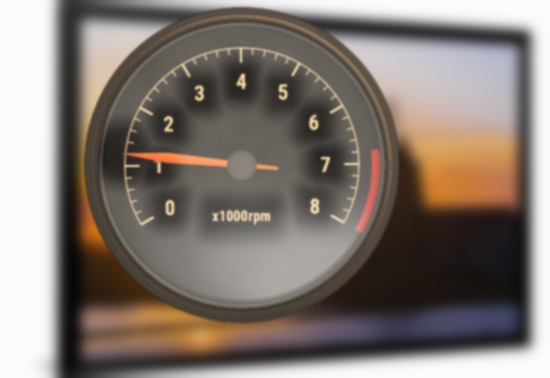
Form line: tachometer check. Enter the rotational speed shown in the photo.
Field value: 1200 rpm
